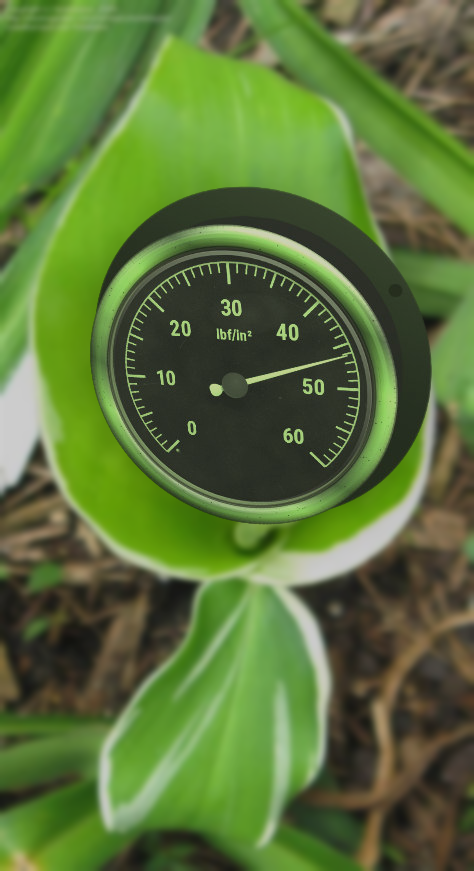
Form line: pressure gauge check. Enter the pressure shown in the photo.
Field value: 46 psi
